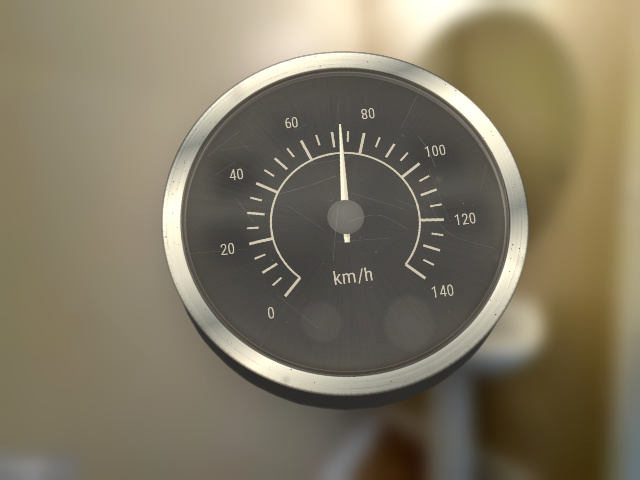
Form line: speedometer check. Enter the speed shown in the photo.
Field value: 72.5 km/h
